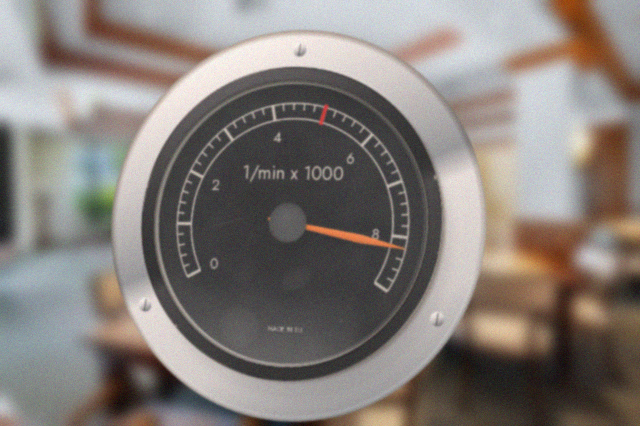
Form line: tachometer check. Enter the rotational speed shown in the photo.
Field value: 8200 rpm
